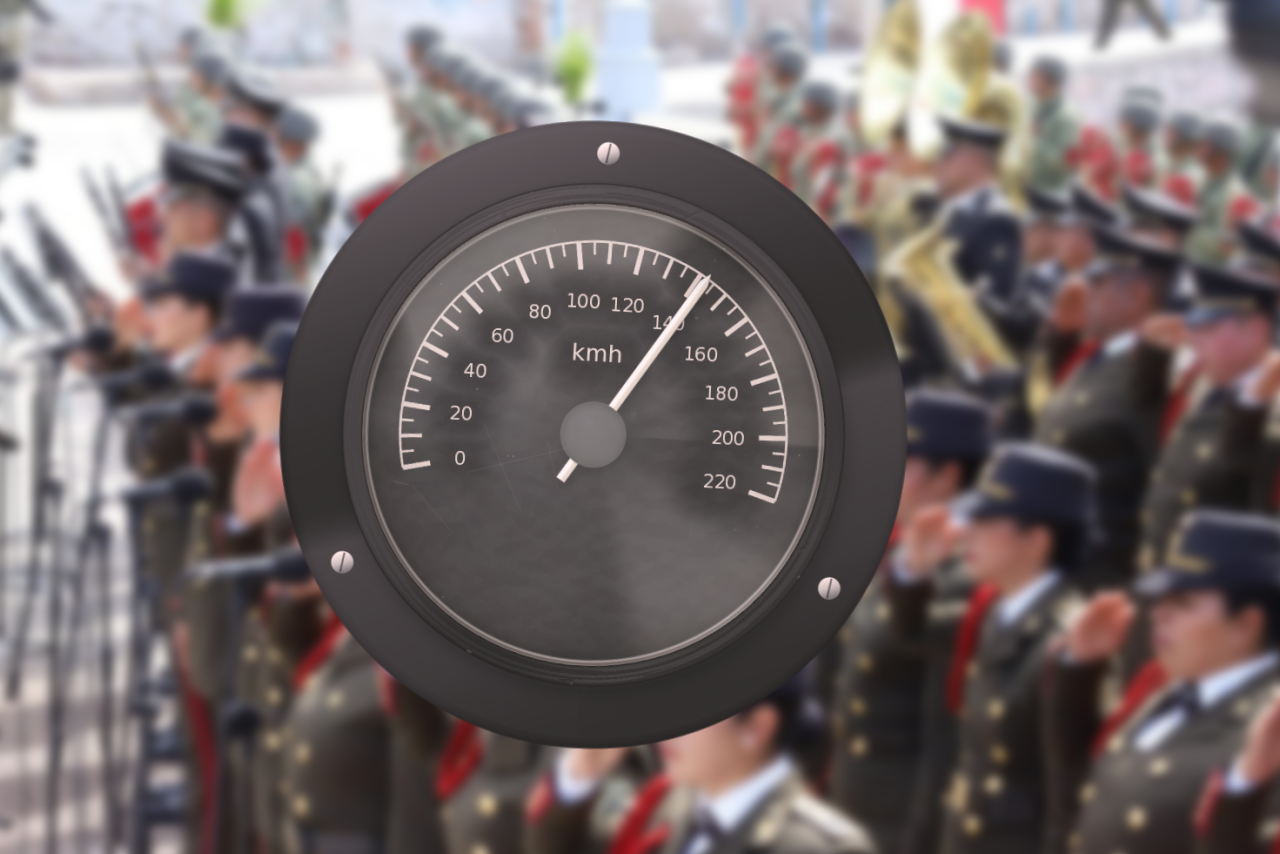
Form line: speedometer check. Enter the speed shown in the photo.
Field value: 142.5 km/h
